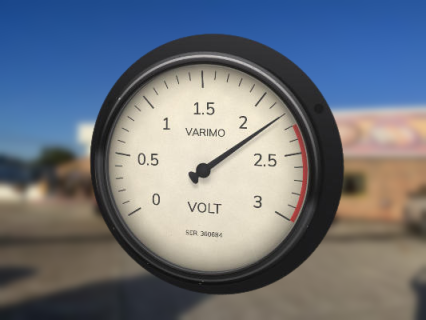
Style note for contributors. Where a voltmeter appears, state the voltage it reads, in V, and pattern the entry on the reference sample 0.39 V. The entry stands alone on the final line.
2.2 V
